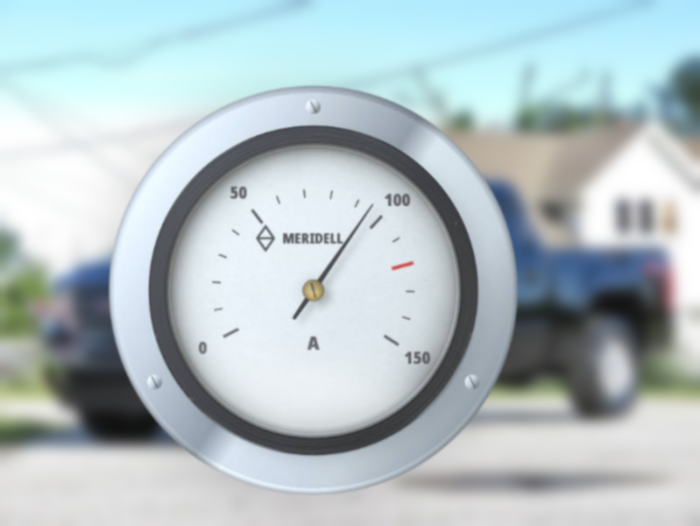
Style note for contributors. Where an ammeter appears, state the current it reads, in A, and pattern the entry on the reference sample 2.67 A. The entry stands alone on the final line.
95 A
